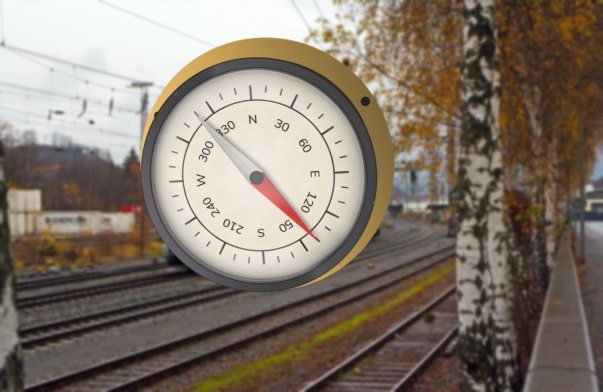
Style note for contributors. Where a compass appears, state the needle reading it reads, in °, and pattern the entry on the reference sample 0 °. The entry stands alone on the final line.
140 °
